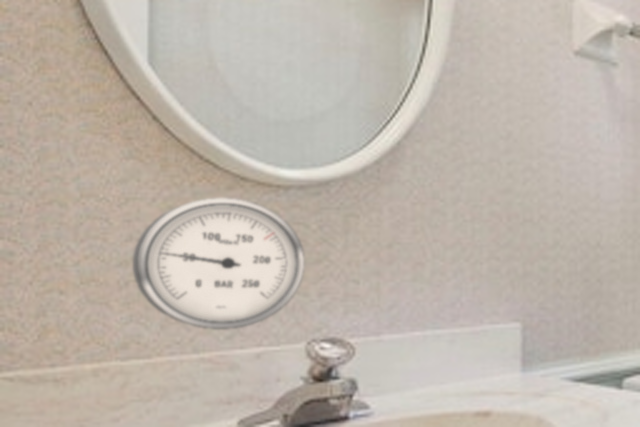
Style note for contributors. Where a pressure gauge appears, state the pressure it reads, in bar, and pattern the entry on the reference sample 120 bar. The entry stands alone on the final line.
50 bar
